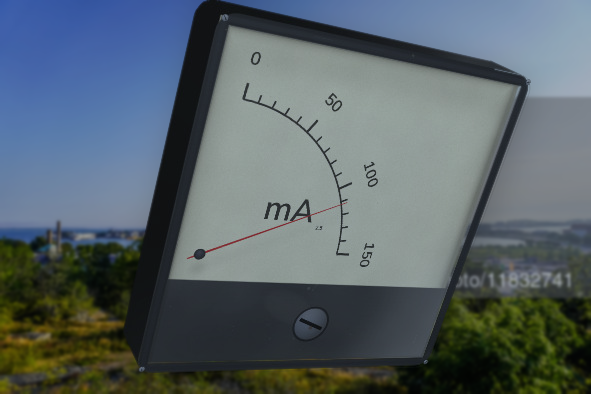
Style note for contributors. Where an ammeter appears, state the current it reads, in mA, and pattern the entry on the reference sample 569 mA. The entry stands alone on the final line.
110 mA
